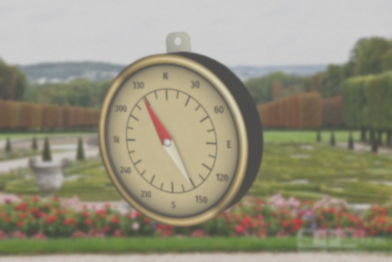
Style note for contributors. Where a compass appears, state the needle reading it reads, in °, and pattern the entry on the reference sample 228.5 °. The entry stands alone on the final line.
330 °
